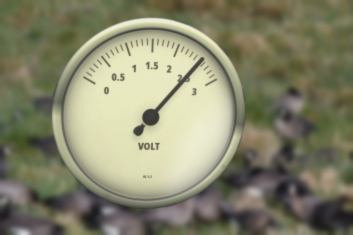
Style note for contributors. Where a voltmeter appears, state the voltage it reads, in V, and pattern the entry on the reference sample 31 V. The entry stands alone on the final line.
2.5 V
